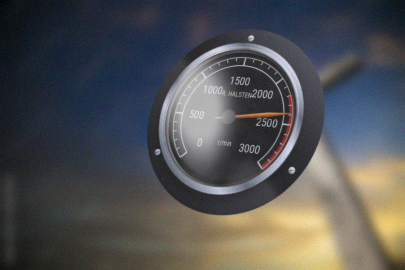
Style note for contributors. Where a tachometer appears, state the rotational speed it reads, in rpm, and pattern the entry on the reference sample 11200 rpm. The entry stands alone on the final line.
2400 rpm
